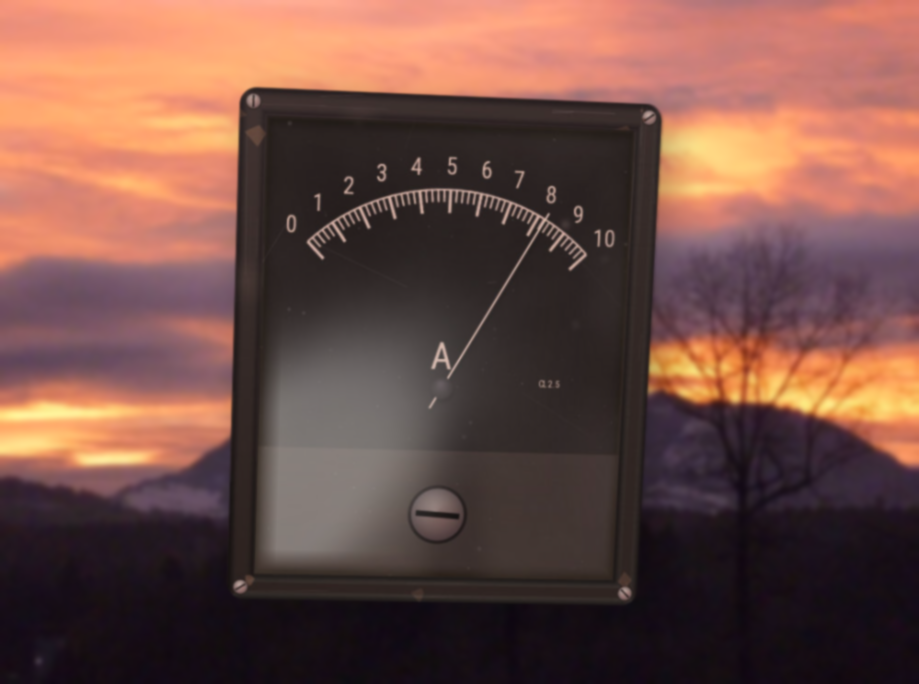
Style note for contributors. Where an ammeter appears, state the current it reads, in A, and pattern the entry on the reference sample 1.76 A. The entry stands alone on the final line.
8.2 A
